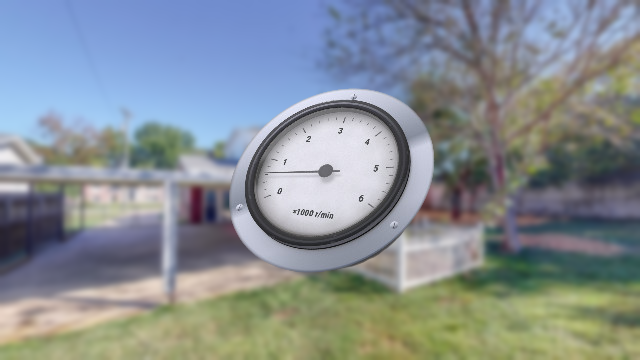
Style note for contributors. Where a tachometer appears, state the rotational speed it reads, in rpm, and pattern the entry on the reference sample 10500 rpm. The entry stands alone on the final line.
600 rpm
